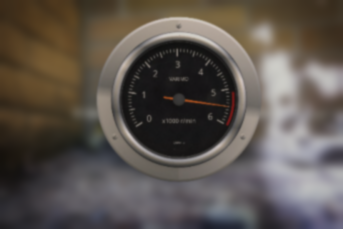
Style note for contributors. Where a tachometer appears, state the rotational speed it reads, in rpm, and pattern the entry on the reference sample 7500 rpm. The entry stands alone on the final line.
5500 rpm
